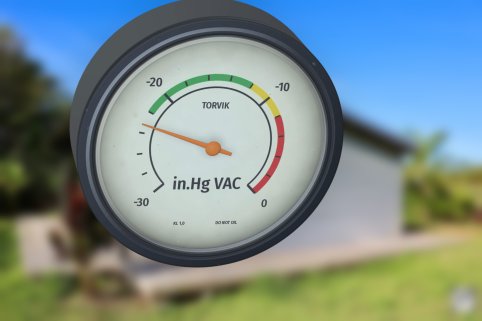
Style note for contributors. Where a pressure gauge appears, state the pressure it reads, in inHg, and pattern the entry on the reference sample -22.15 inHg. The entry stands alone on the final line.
-23 inHg
